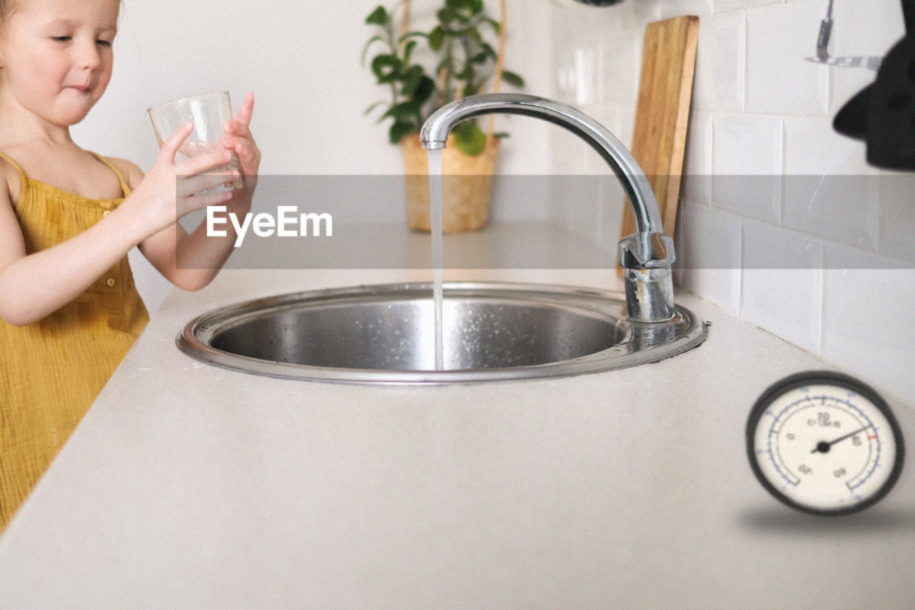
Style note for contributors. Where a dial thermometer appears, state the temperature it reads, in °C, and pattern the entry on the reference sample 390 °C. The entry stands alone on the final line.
36 °C
